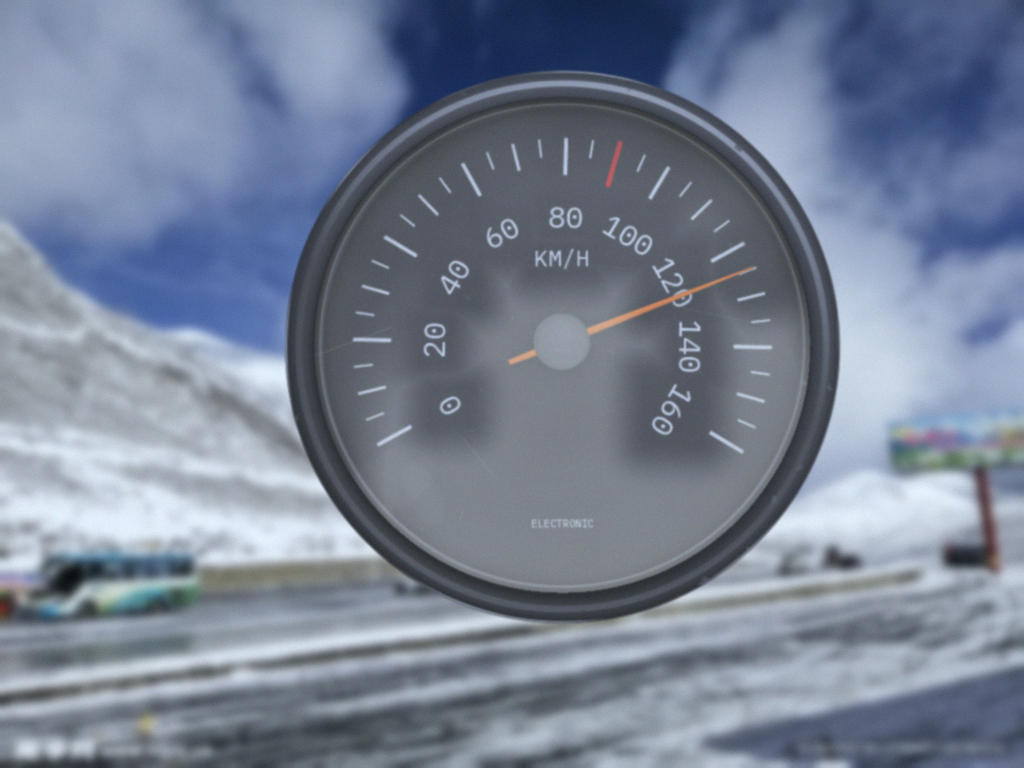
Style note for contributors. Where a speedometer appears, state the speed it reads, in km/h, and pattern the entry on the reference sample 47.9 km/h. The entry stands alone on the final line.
125 km/h
